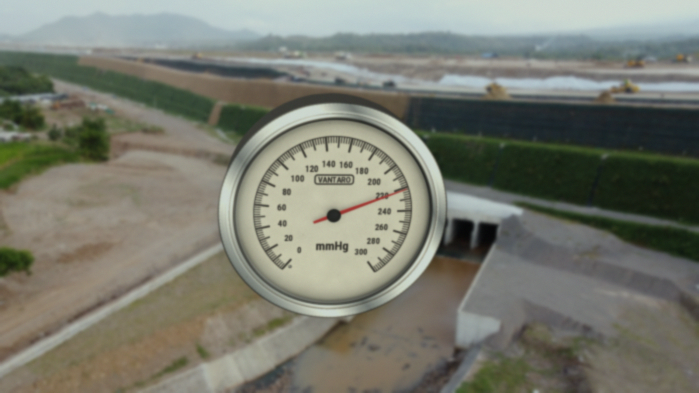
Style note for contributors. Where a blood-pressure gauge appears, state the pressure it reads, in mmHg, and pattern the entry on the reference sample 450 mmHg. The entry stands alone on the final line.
220 mmHg
